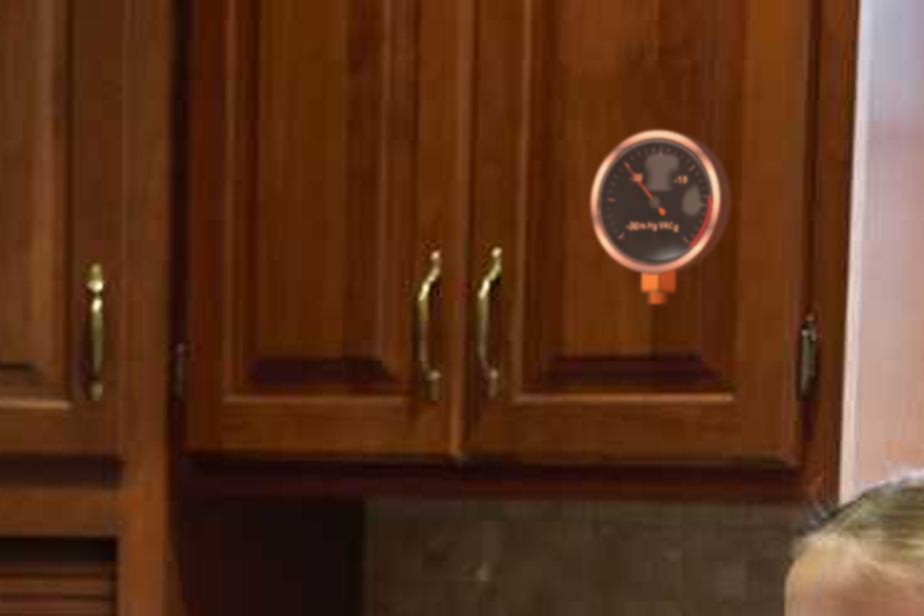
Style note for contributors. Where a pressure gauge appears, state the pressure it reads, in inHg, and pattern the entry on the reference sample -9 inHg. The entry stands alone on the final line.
-20 inHg
